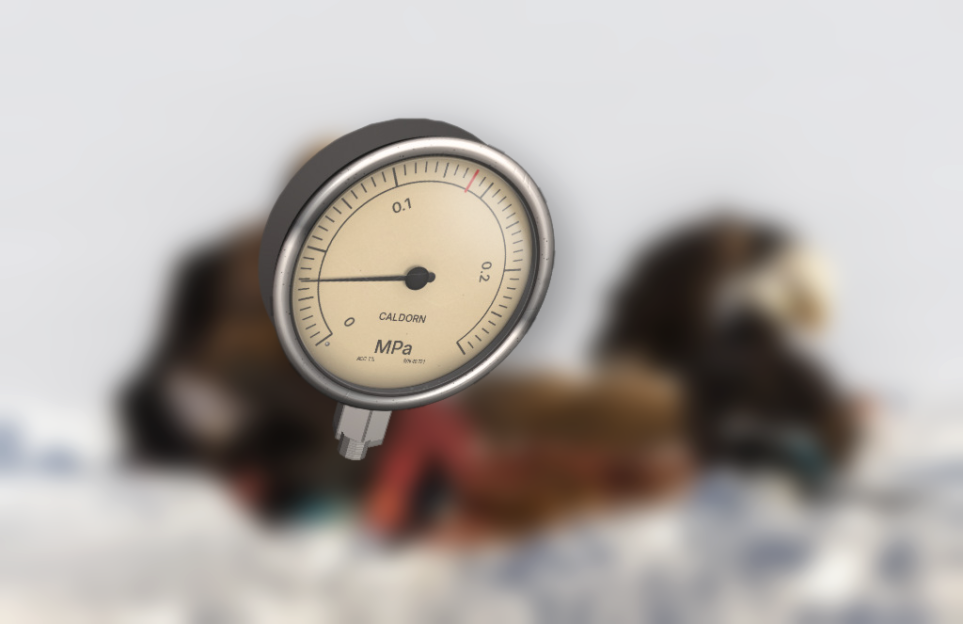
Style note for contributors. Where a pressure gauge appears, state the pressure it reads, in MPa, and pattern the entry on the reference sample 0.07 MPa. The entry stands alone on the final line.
0.035 MPa
